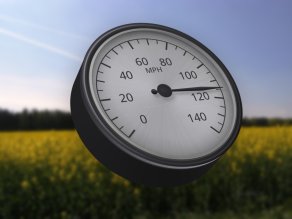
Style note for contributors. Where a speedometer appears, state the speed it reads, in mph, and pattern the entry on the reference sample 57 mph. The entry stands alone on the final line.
115 mph
